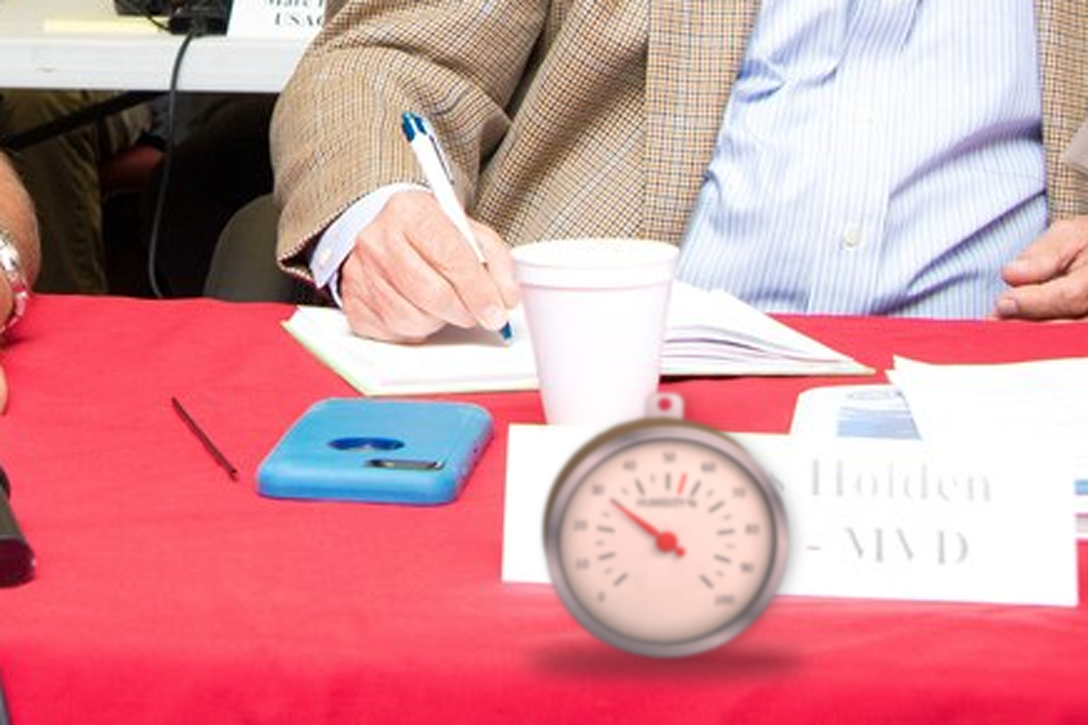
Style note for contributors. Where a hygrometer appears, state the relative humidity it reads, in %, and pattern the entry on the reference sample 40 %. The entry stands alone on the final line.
30 %
